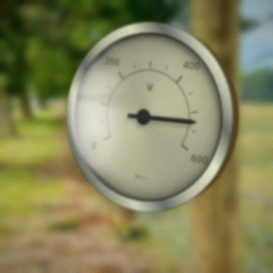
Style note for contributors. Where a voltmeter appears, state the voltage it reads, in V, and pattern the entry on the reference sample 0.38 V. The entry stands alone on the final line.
525 V
